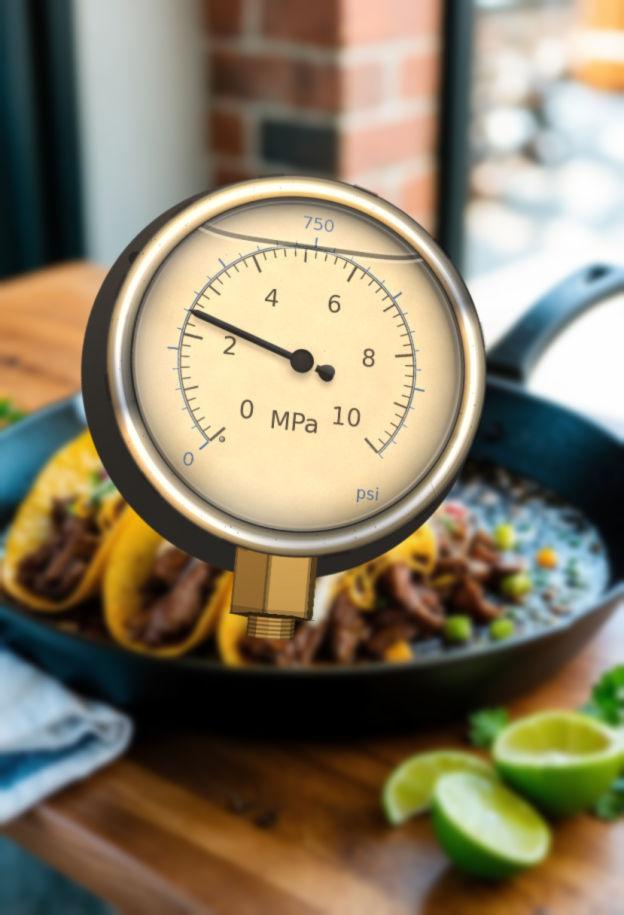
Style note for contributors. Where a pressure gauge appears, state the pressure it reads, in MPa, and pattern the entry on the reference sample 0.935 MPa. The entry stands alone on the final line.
2.4 MPa
